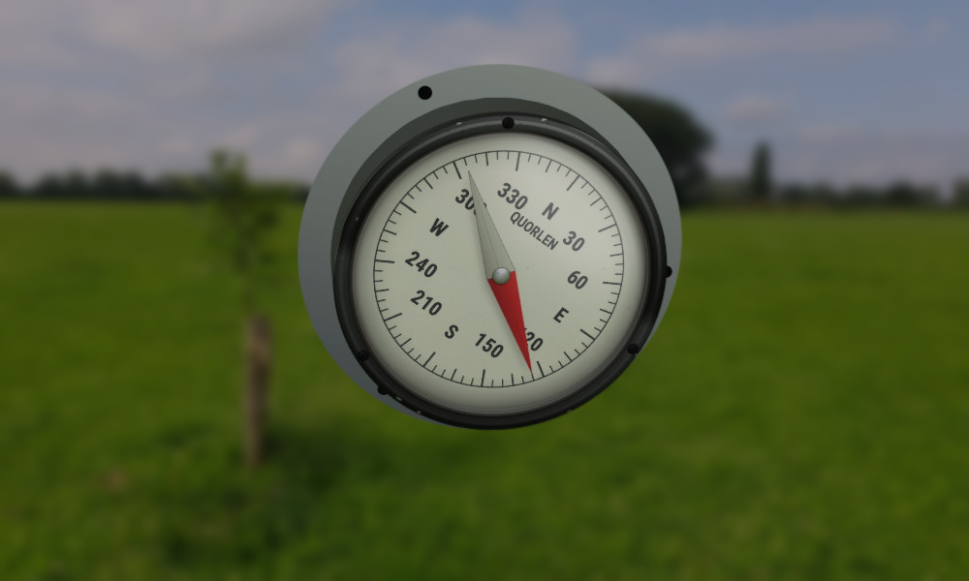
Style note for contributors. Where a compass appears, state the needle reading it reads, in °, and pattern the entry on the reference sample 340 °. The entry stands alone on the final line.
125 °
